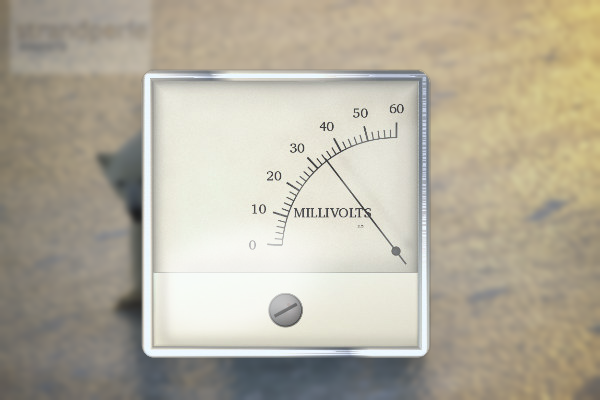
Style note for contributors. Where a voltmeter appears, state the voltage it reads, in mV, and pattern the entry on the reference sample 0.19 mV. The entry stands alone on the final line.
34 mV
